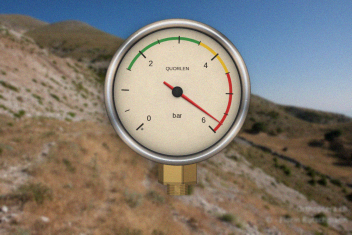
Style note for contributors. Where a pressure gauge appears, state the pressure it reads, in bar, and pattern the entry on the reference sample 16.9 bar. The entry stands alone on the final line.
5.75 bar
